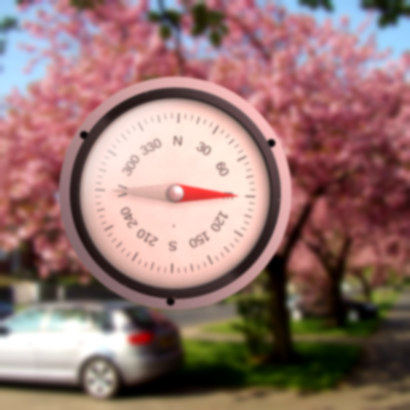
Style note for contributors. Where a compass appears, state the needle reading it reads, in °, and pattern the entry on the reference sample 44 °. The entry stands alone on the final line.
90 °
